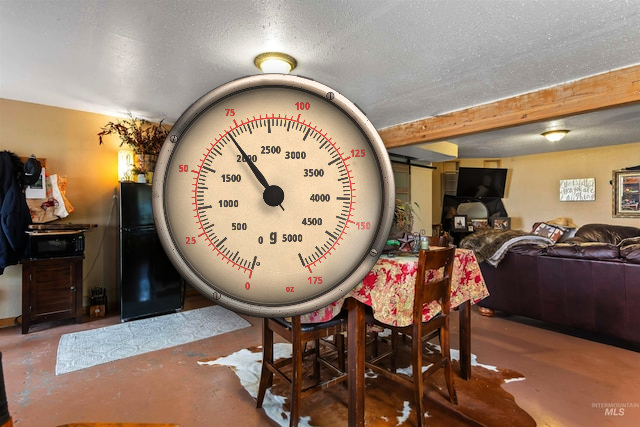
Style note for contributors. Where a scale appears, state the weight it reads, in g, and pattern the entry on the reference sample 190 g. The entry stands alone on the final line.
2000 g
